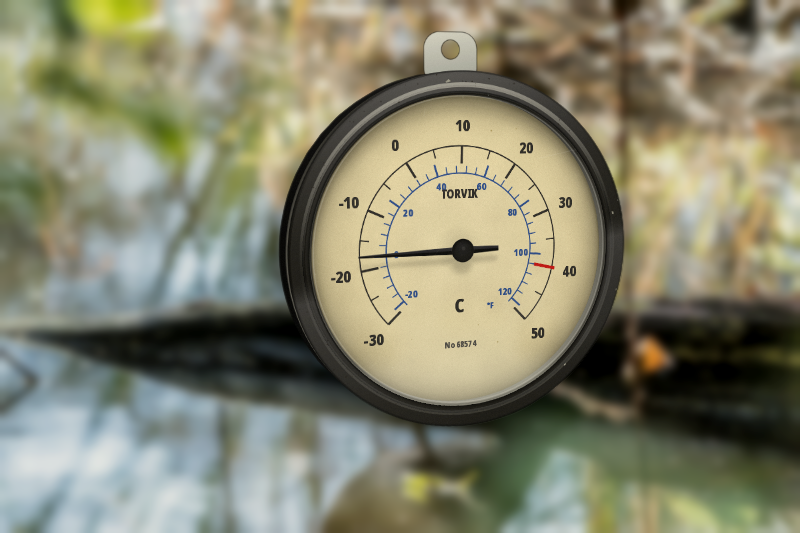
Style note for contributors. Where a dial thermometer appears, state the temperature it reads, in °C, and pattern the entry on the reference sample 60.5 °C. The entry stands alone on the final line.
-17.5 °C
